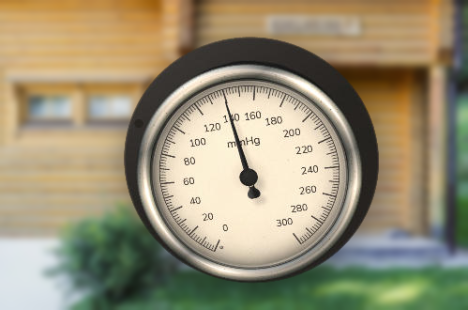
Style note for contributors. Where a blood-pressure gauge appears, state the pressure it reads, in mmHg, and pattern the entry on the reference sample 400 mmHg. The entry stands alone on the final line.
140 mmHg
